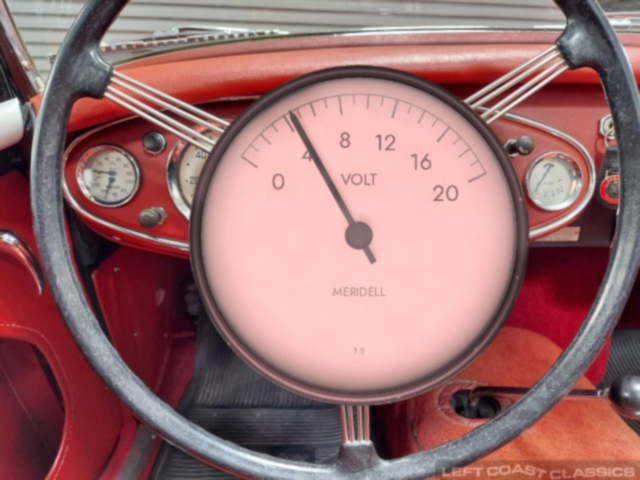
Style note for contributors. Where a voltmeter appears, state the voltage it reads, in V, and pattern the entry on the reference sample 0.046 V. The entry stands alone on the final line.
4.5 V
